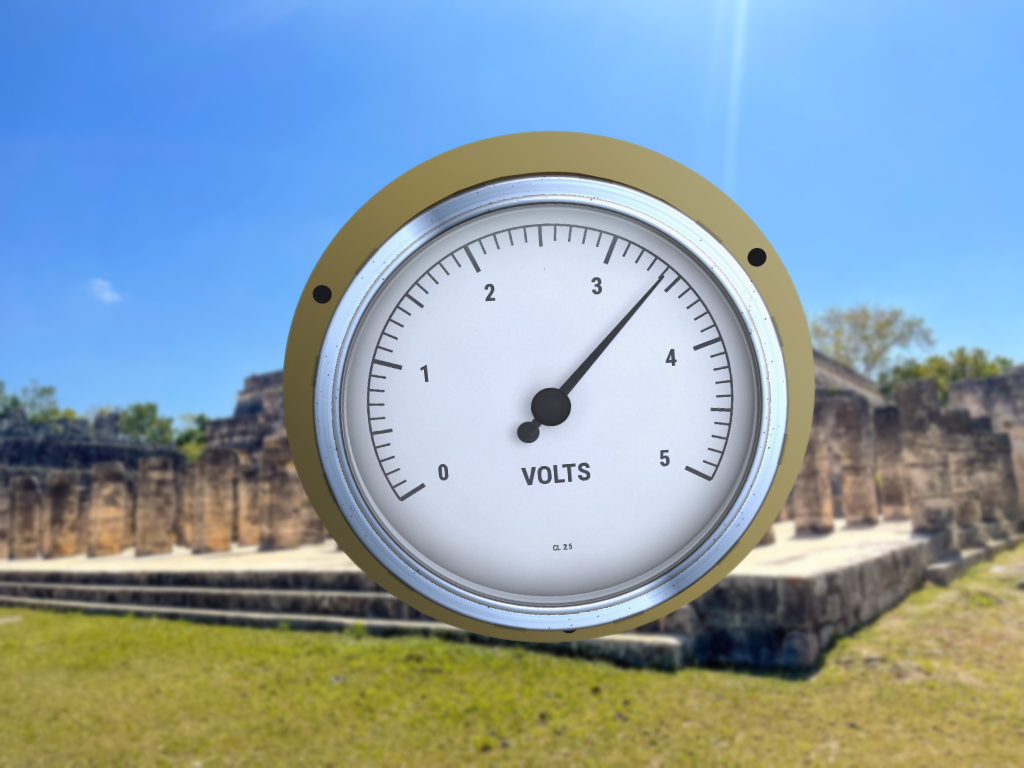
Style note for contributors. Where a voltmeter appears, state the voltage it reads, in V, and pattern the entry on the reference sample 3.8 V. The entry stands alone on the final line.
3.4 V
